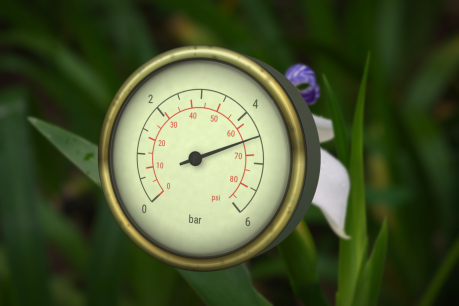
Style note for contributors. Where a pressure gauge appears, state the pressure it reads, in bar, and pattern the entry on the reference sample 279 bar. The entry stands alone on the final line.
4.5 bar
